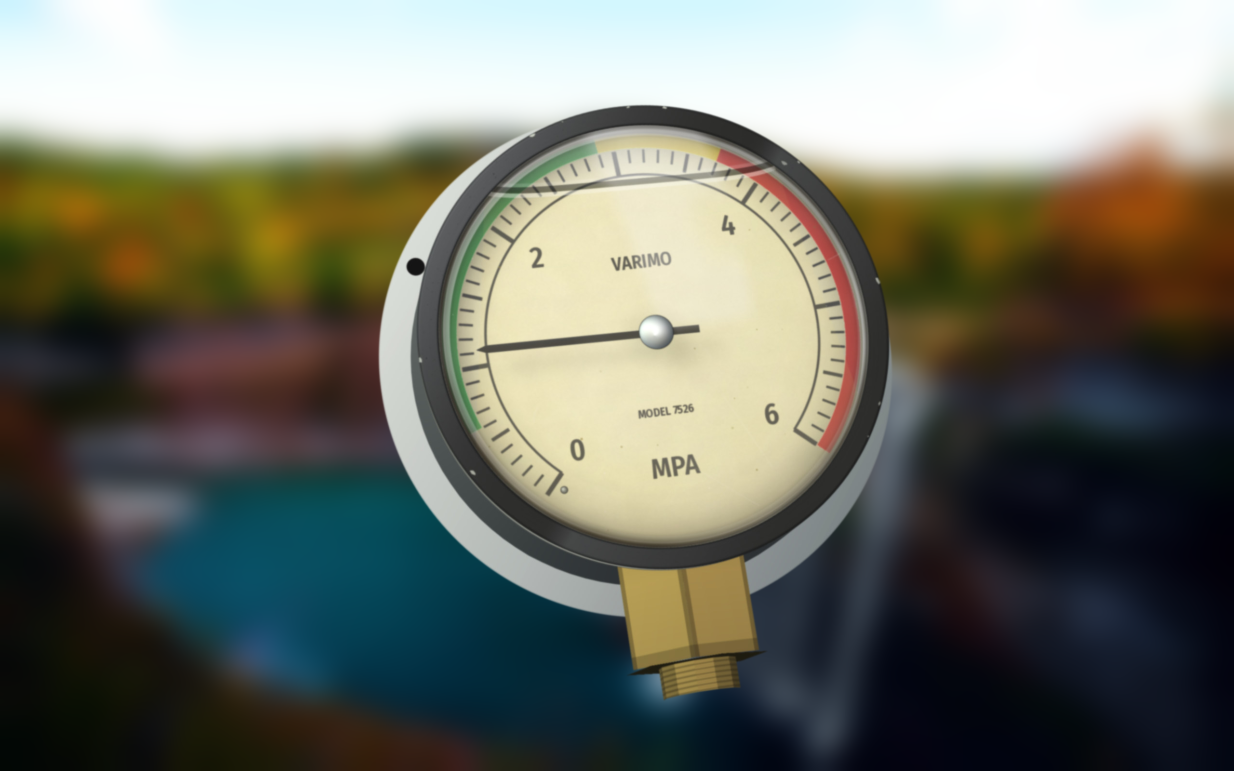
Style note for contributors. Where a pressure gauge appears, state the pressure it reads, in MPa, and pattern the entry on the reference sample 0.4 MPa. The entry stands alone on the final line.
1.1 MPa
